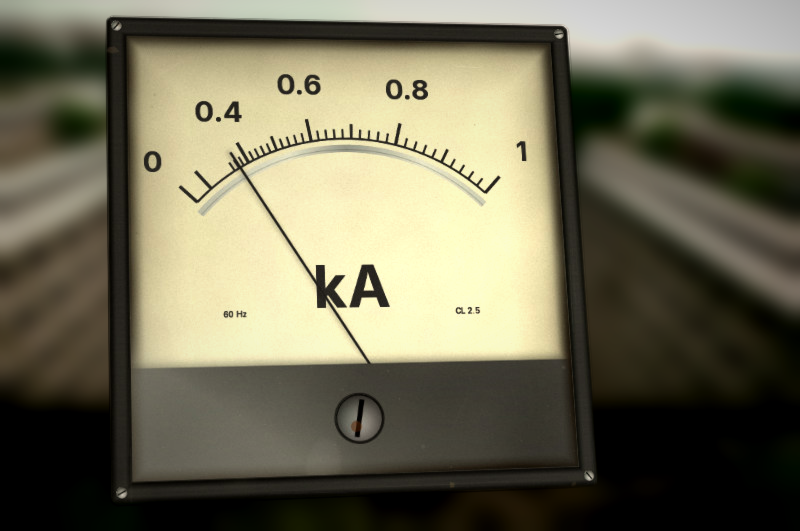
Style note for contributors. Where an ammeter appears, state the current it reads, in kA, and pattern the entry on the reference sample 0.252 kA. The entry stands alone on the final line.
0.36 kA
